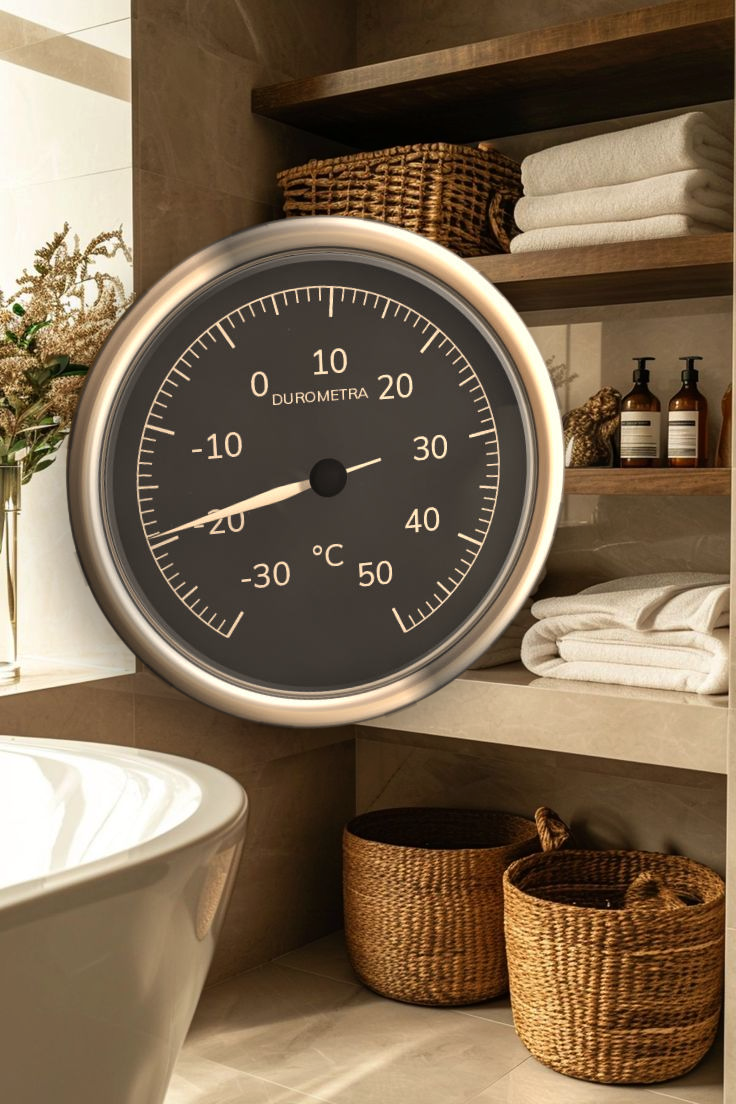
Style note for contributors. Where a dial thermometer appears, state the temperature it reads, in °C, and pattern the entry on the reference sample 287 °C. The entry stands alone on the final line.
-19 °C
